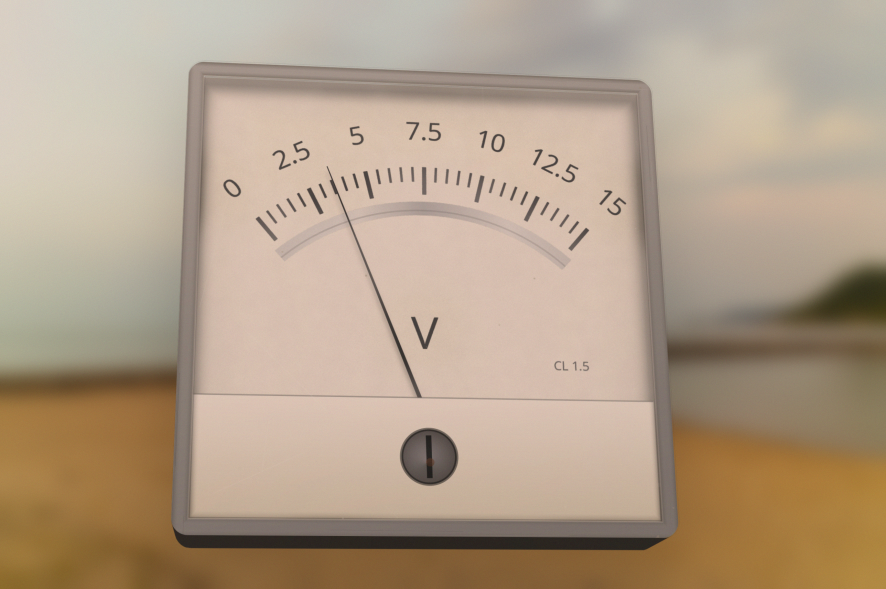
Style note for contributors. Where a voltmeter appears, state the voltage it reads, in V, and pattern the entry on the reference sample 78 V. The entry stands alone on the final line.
3.5 V
